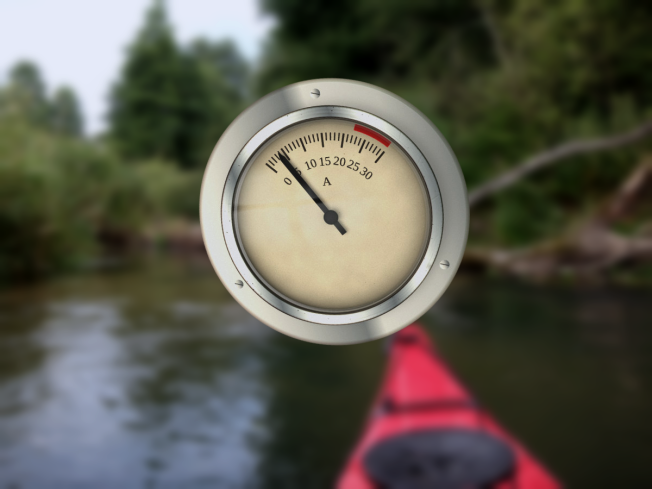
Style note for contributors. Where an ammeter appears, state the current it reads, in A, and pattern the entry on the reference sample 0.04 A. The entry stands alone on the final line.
4 A
